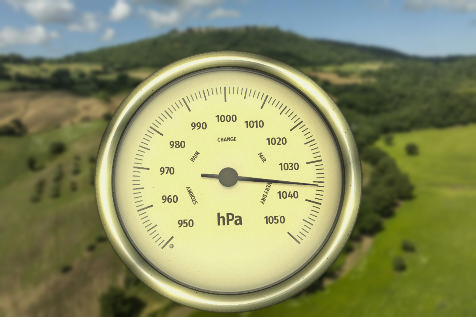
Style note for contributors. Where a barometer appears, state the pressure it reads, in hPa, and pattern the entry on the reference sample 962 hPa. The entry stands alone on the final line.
1036 hPa
